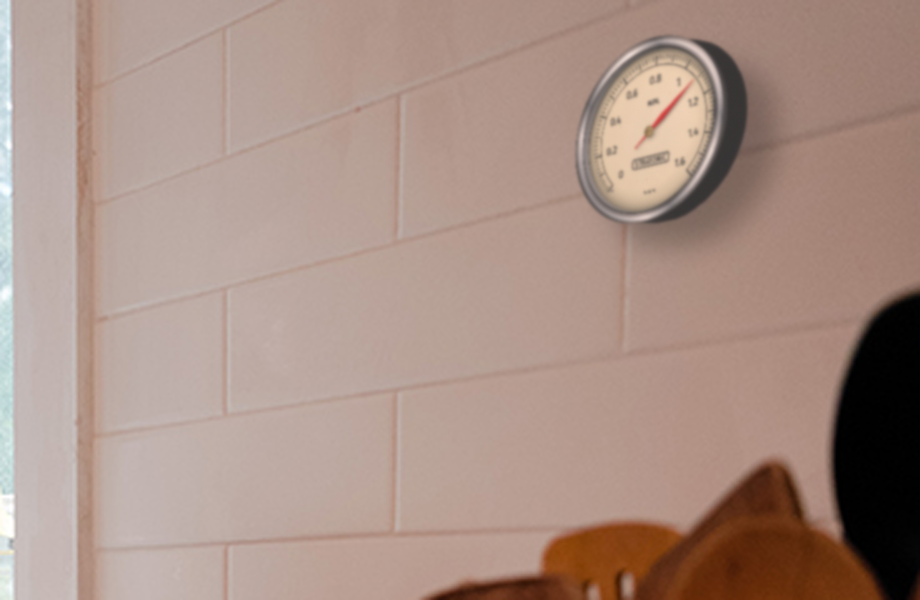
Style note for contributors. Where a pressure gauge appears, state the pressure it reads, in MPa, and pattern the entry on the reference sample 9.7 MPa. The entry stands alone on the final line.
1.1 MPa
